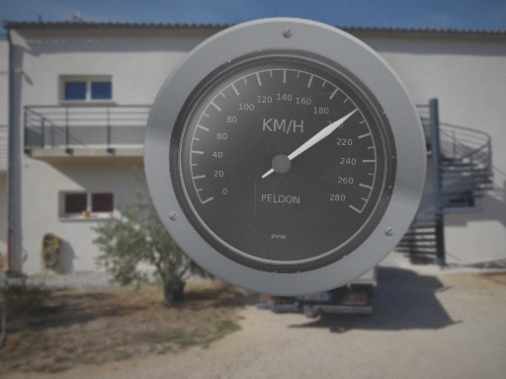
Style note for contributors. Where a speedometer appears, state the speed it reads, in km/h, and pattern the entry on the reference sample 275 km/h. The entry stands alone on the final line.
200 km/h
